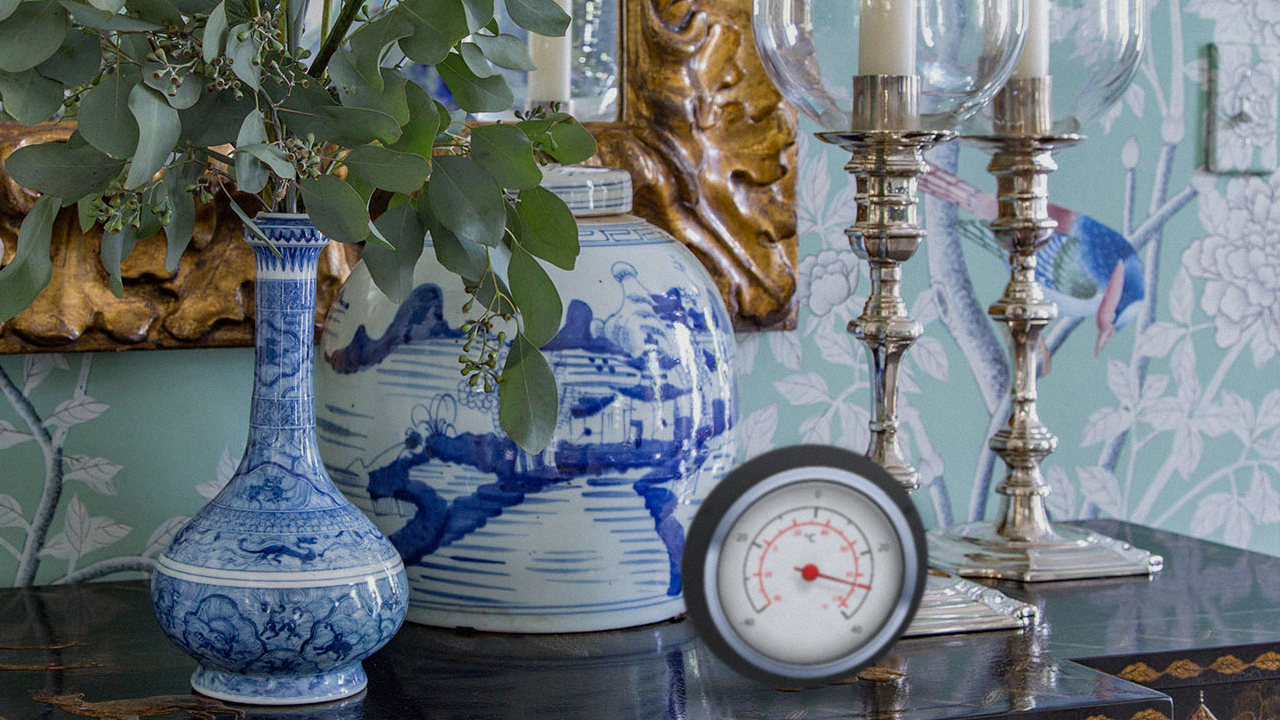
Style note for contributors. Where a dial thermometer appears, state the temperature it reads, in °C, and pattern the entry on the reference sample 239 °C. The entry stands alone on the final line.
30 °C
